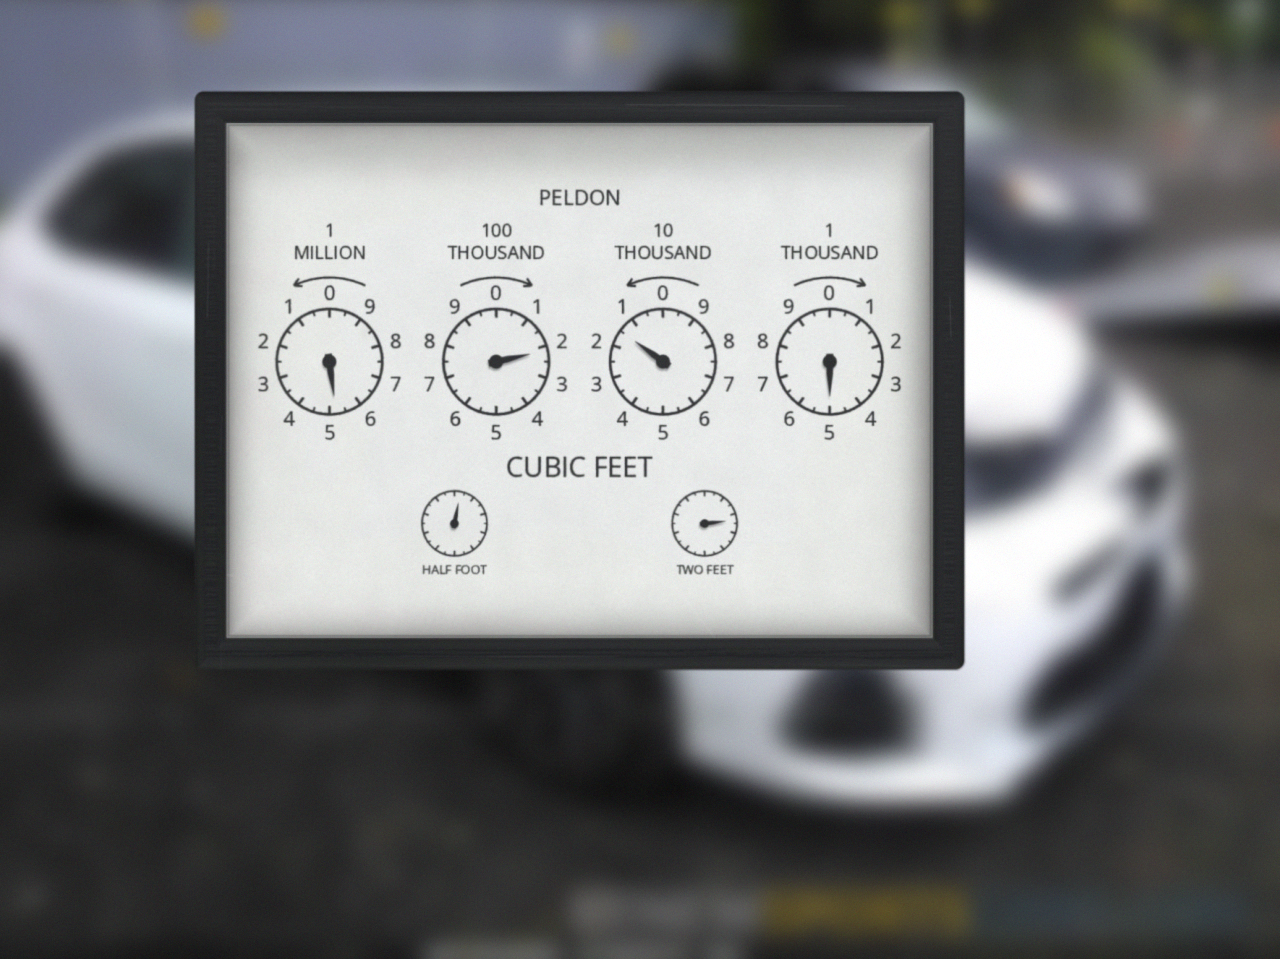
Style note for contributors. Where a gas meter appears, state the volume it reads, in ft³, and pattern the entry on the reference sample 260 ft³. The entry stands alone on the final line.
521500 ft³
